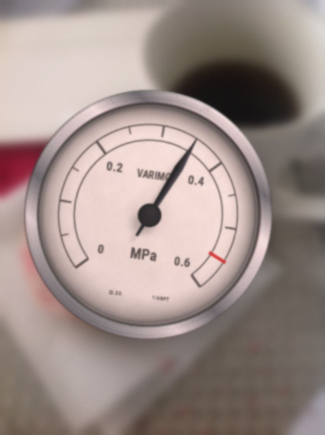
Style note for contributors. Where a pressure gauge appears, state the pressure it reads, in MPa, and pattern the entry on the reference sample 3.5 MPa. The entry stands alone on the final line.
0.35 MPa
